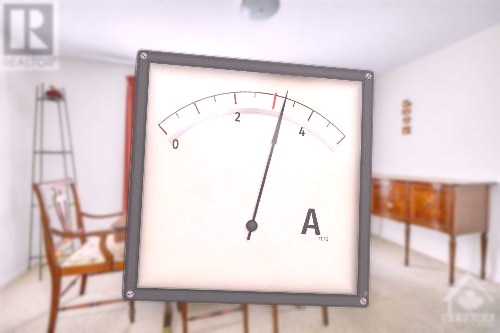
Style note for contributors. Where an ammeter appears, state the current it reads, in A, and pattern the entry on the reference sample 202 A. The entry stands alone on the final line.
3.25 A
